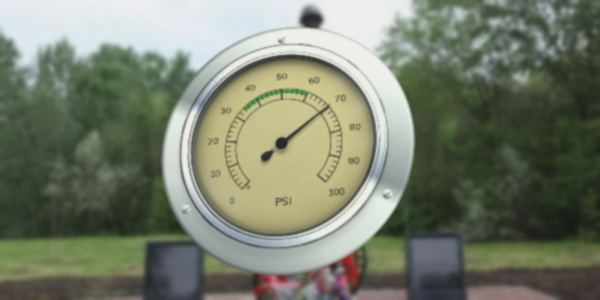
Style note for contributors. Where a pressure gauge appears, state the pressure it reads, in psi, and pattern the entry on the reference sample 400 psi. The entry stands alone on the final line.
70 psi
